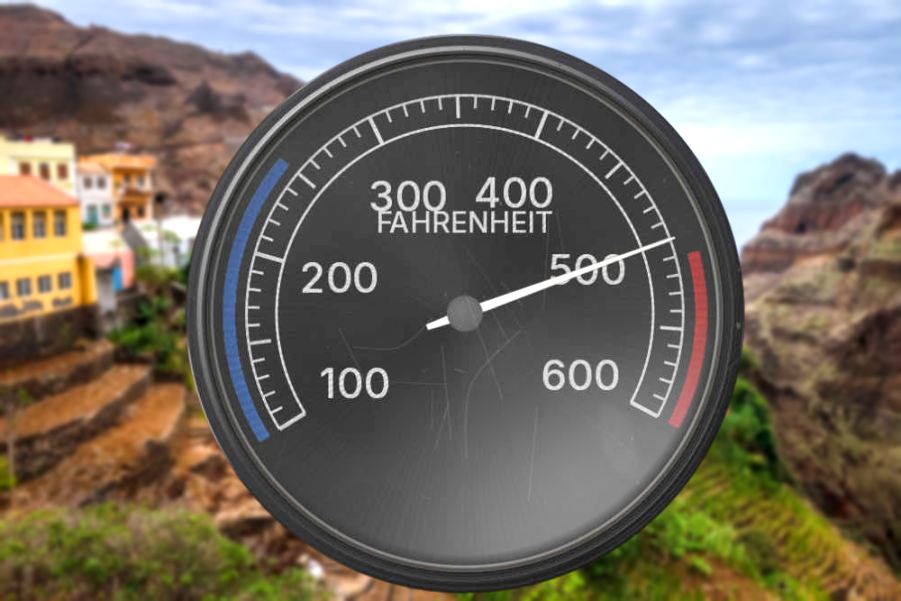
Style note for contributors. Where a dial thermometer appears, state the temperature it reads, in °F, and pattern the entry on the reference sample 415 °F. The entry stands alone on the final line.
500 °F
